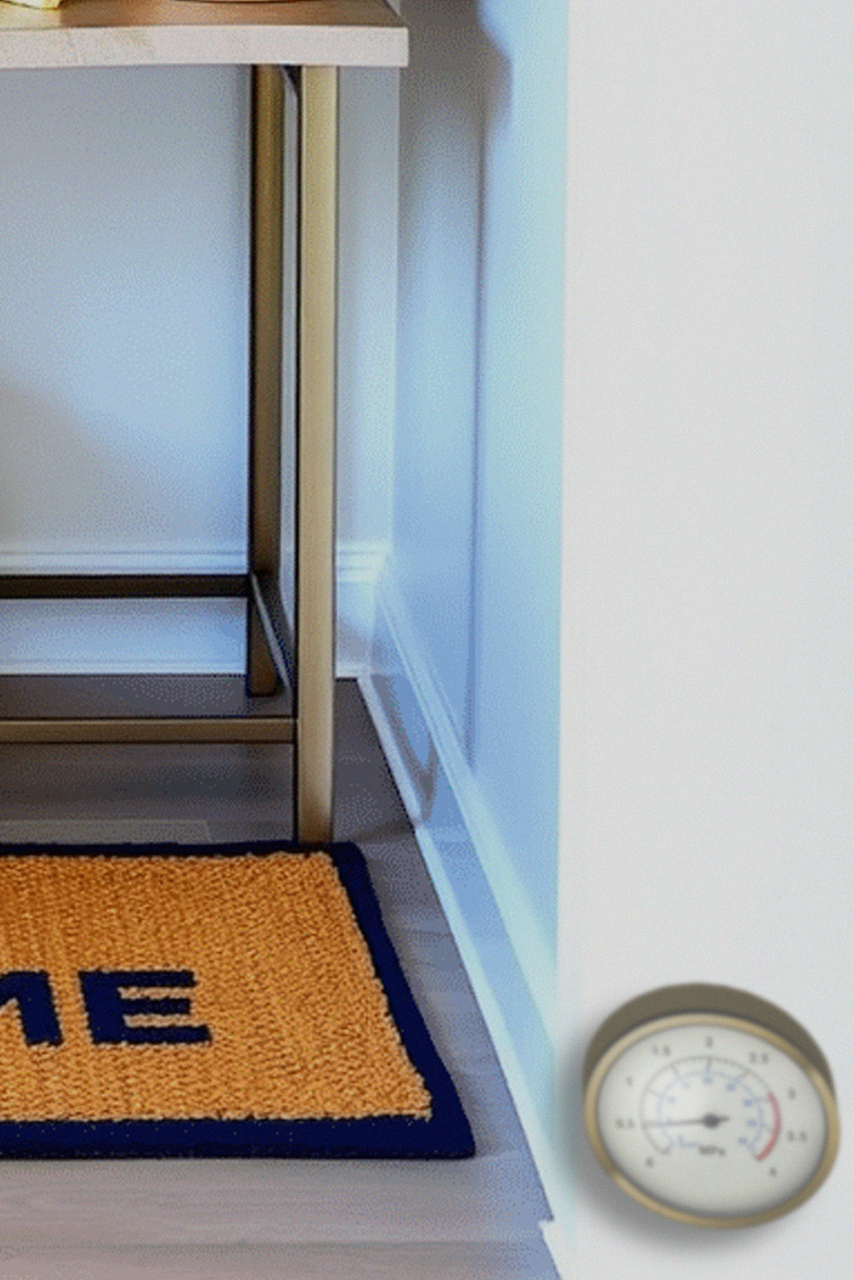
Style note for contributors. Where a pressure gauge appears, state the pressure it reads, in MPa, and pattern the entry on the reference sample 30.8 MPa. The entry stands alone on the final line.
0.5 MPa
